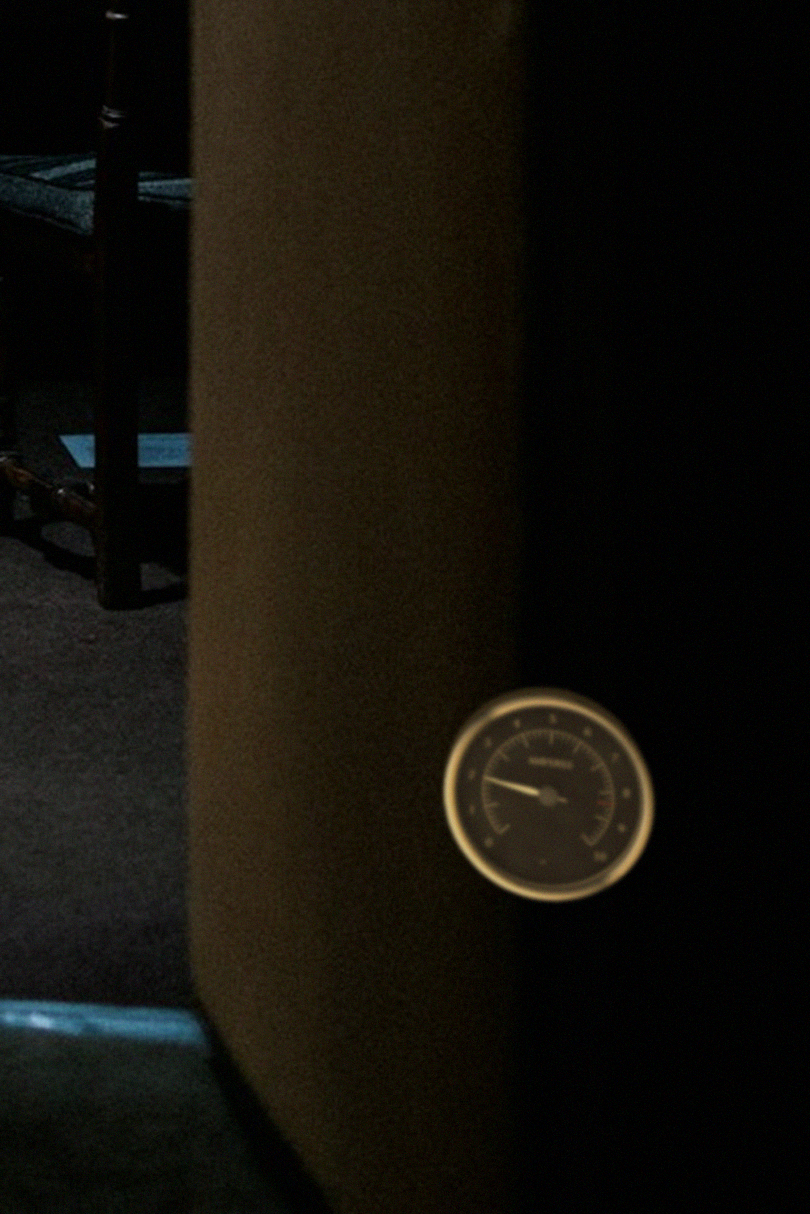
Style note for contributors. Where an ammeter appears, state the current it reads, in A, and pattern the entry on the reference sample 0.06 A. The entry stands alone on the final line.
2 A
